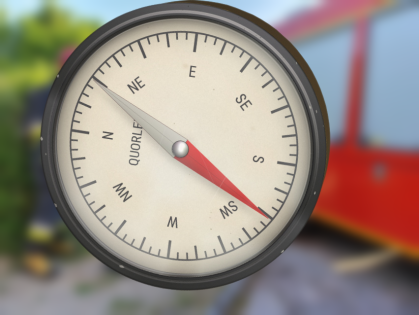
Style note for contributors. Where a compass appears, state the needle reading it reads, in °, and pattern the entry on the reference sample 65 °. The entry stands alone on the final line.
210 °
